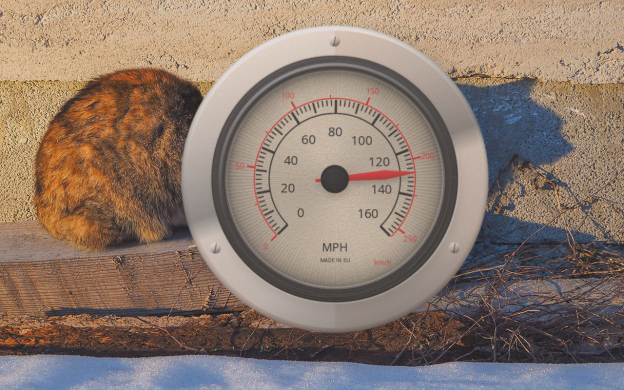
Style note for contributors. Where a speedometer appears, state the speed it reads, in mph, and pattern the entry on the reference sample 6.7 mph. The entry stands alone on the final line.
130 mph
